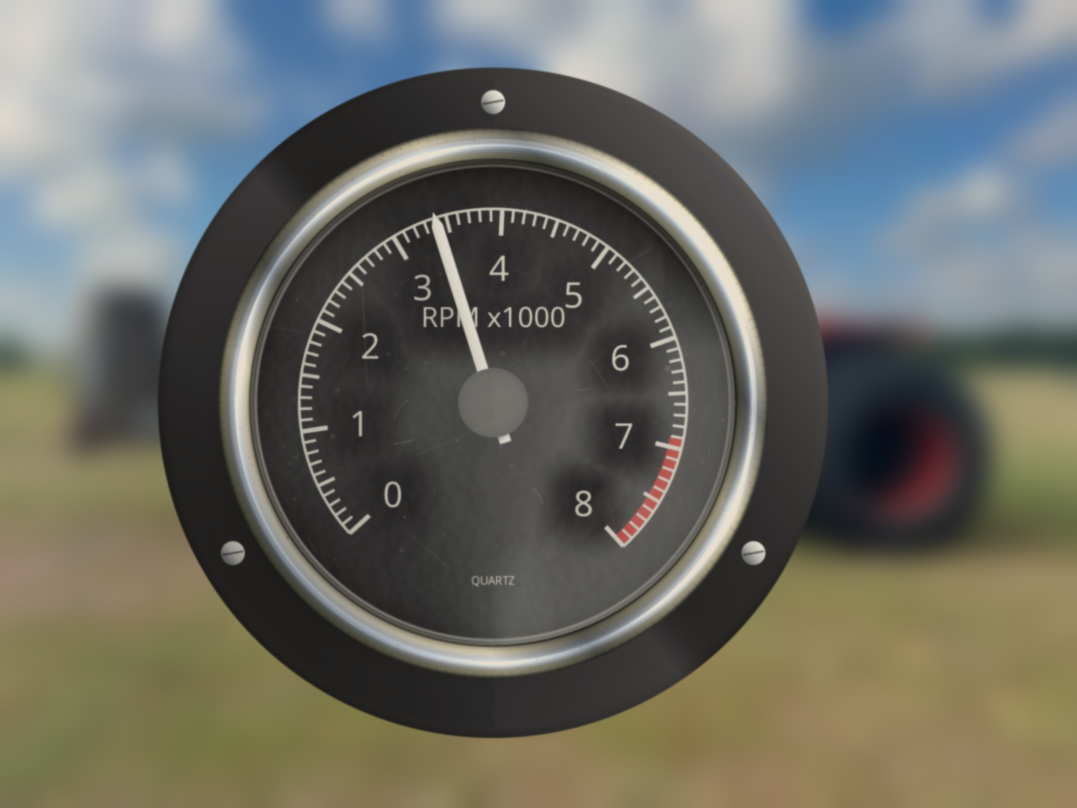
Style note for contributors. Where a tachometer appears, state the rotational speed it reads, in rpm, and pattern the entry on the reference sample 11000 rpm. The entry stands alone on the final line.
3400 rpm
